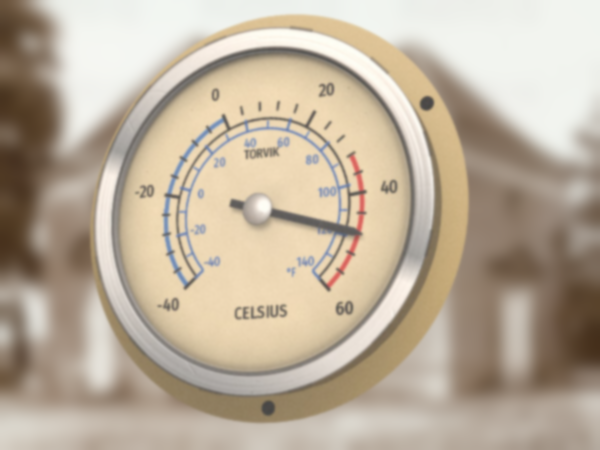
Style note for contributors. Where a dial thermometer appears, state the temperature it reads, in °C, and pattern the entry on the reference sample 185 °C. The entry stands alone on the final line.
48 °C
